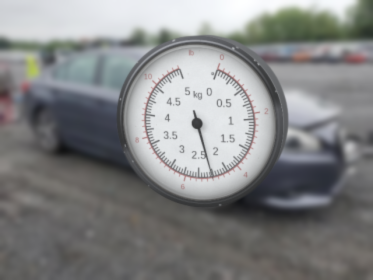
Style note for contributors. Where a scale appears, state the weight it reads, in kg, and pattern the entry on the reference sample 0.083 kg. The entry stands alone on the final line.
2.25 kg
